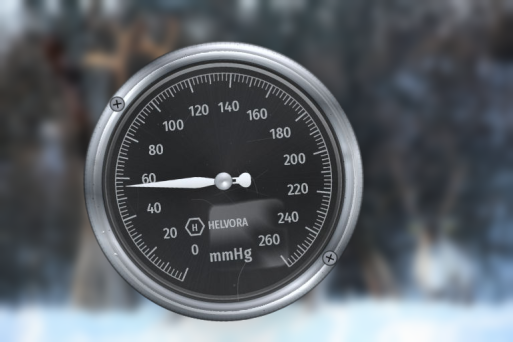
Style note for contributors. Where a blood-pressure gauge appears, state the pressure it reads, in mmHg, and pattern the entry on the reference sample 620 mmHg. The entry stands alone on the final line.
56 mmHg
